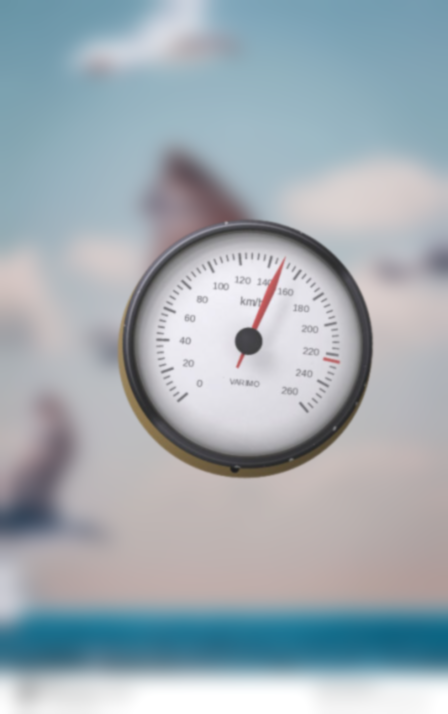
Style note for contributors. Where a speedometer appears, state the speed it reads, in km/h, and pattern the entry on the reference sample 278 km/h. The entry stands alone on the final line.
148 km/h
